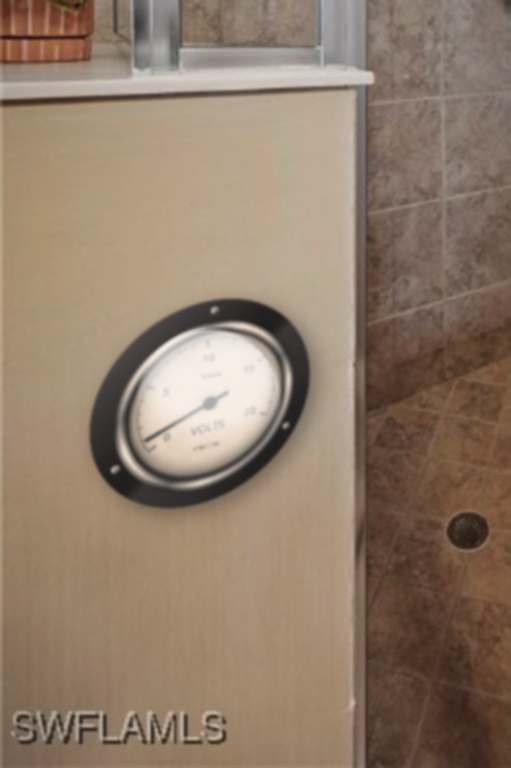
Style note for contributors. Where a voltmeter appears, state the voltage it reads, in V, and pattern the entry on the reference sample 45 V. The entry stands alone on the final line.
1 V
